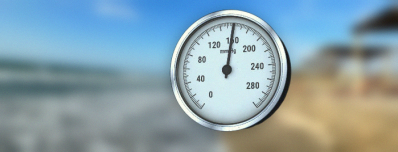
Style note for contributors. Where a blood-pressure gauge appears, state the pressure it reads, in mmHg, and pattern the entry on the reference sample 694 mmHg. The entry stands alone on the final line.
160 mmHg
